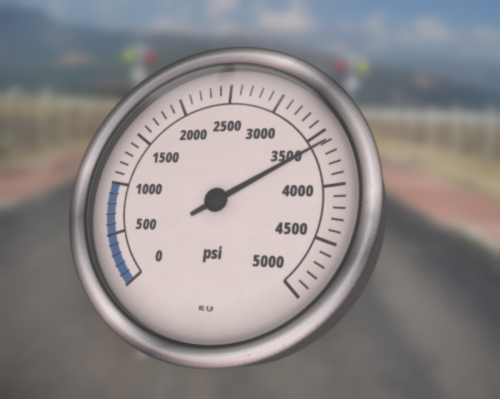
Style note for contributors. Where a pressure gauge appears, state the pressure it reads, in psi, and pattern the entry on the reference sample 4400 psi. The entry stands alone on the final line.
3600 psi
